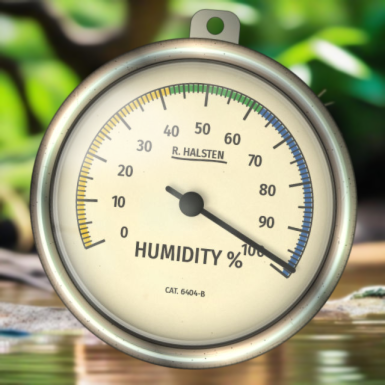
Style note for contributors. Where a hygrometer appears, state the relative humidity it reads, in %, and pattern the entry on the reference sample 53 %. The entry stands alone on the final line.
98 %
